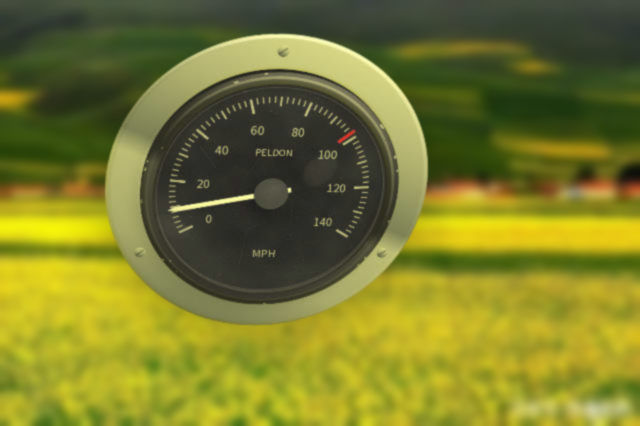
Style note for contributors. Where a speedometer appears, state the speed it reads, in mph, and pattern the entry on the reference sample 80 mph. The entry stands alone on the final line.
10 mph
